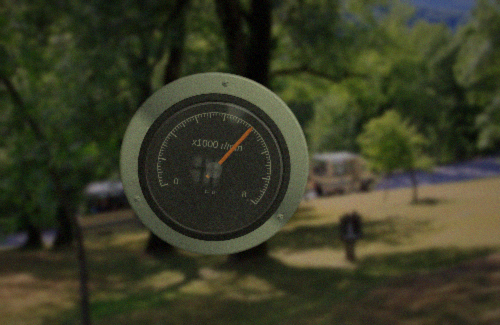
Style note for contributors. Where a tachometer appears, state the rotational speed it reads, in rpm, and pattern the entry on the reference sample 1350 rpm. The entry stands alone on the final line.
5000 rpm
